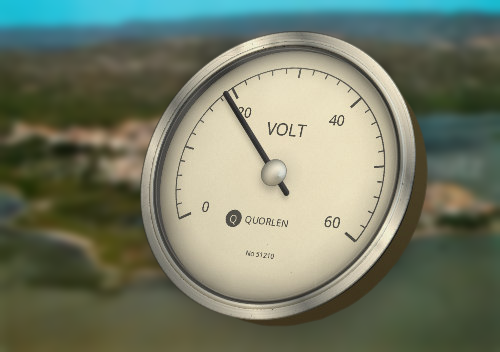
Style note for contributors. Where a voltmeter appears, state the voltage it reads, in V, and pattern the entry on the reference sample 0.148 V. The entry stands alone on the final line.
19 V
